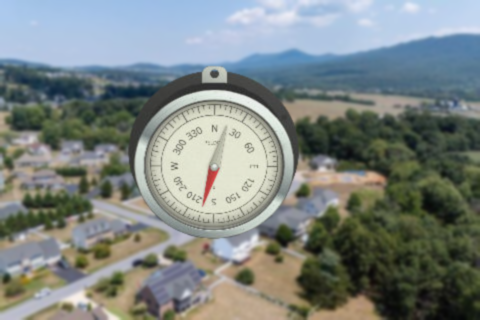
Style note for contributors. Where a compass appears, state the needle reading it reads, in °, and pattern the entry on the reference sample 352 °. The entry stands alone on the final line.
195 °
